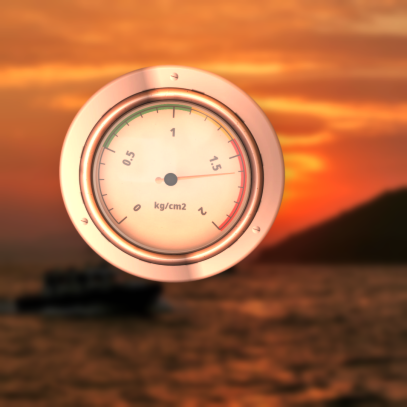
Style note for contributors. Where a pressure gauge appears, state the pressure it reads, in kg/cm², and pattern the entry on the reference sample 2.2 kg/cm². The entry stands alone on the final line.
1.6 kg/cm²
